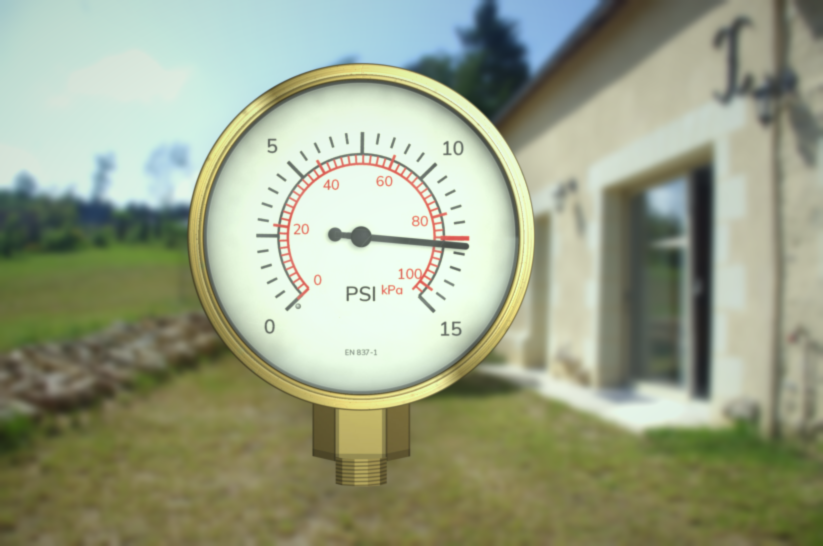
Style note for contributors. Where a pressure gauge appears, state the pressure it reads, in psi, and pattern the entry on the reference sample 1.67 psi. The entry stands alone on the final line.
12.75 psi
